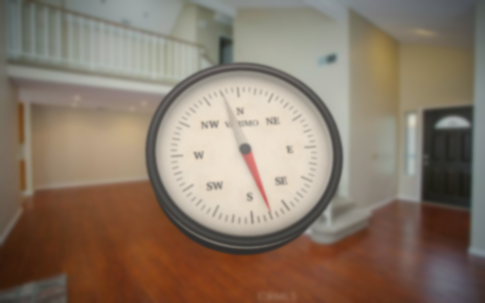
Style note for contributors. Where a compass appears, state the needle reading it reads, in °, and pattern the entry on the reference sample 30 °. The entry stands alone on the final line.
165 °
